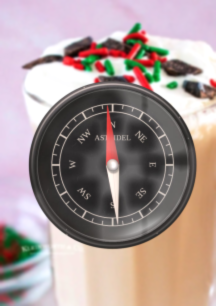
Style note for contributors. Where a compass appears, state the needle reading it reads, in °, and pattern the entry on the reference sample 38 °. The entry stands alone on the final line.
355 °
